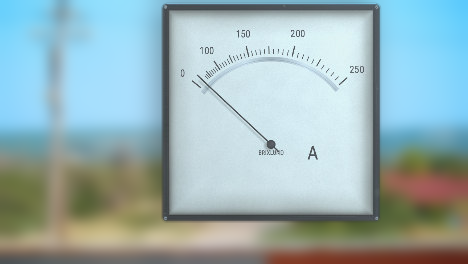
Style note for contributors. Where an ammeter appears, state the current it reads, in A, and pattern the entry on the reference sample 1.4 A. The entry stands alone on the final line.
50 A
